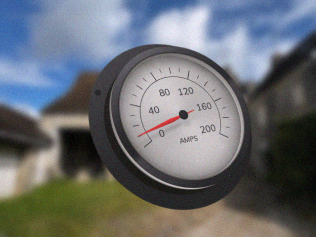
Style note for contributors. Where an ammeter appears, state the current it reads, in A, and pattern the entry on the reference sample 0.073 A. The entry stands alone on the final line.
10 A
